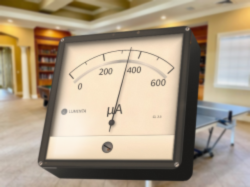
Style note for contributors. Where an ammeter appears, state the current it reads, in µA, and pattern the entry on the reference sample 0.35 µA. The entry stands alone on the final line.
350 µA
